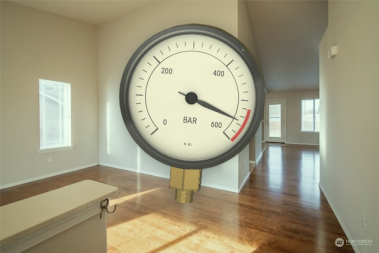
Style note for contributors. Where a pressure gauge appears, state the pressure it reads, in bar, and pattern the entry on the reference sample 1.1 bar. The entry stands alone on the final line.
550 bar
